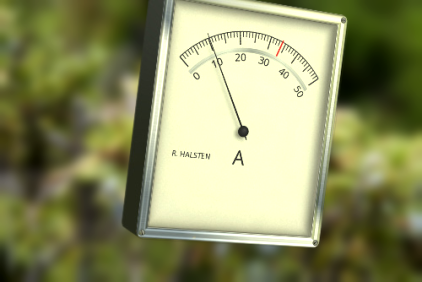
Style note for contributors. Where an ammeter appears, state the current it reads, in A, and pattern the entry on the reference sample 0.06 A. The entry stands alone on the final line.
10 A
